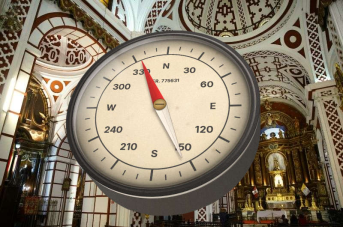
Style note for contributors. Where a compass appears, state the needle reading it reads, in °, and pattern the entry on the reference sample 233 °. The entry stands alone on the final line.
335 °
